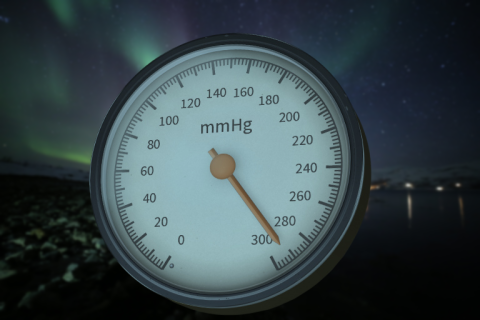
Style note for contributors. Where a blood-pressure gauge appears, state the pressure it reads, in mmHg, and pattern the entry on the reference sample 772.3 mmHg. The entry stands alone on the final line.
292 mmHg
